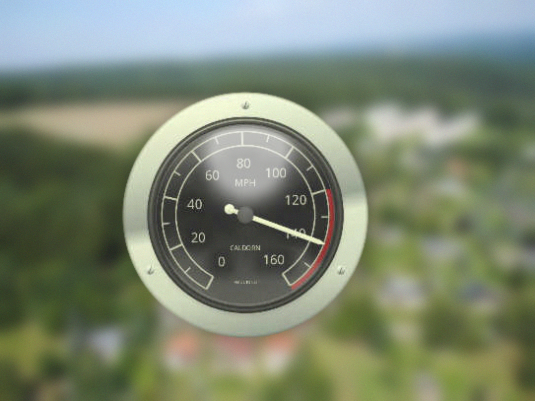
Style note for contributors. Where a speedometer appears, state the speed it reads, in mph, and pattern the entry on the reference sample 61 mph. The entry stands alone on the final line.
140 mph
